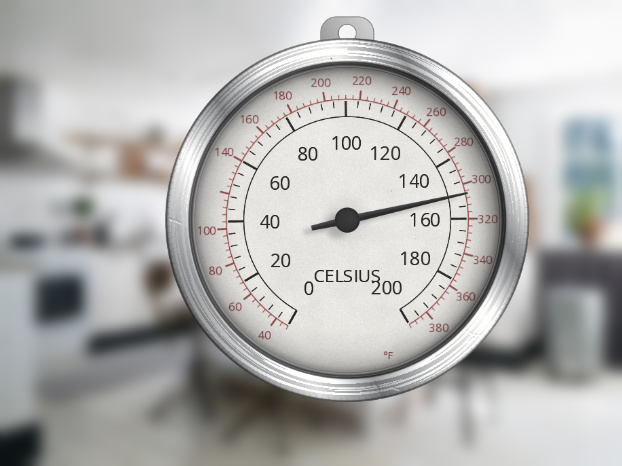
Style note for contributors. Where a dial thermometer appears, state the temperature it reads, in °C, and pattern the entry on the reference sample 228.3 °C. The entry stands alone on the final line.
152 °C
